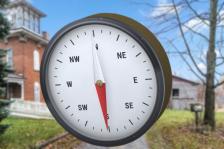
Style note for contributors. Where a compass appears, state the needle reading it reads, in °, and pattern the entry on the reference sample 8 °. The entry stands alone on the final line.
180 °
